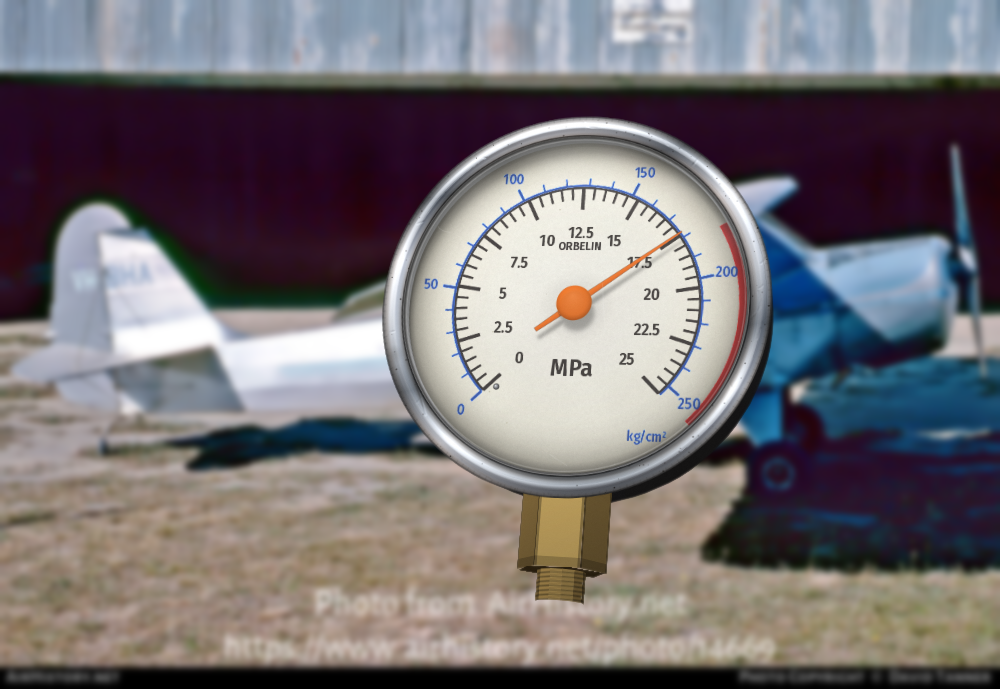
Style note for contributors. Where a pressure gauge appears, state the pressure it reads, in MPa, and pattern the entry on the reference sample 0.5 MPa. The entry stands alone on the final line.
17.5 MPa
